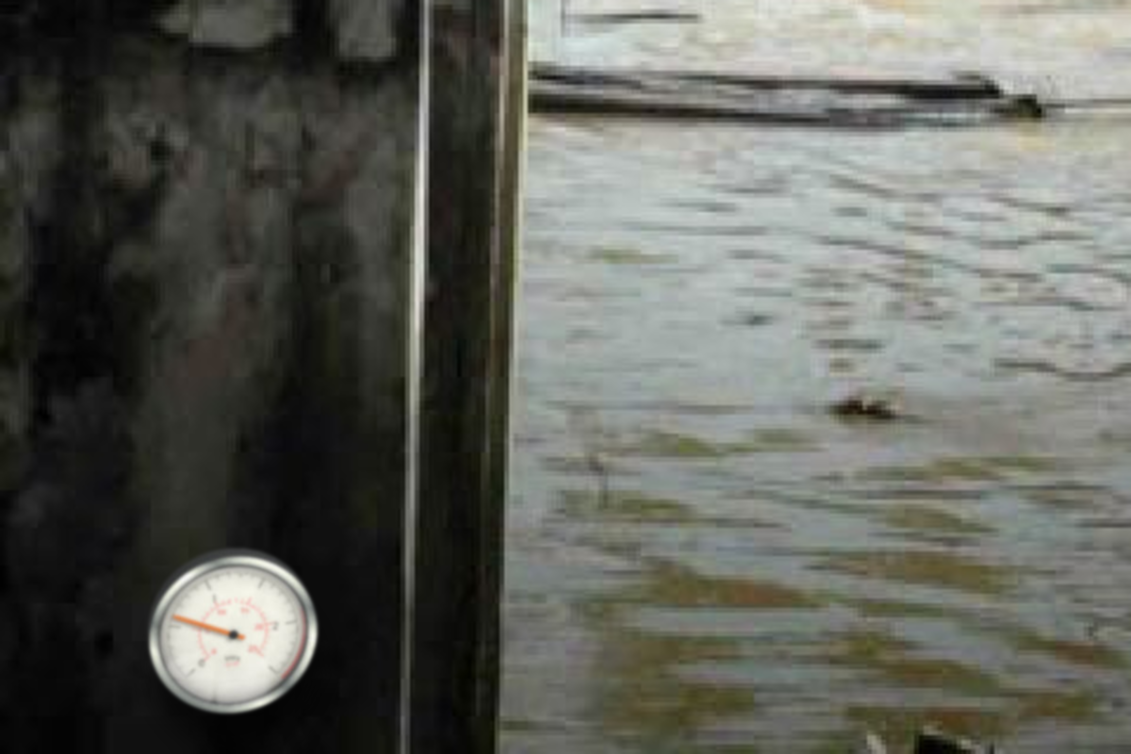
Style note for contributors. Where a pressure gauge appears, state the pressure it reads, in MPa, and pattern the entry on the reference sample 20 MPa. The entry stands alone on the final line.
0.6 MPa
